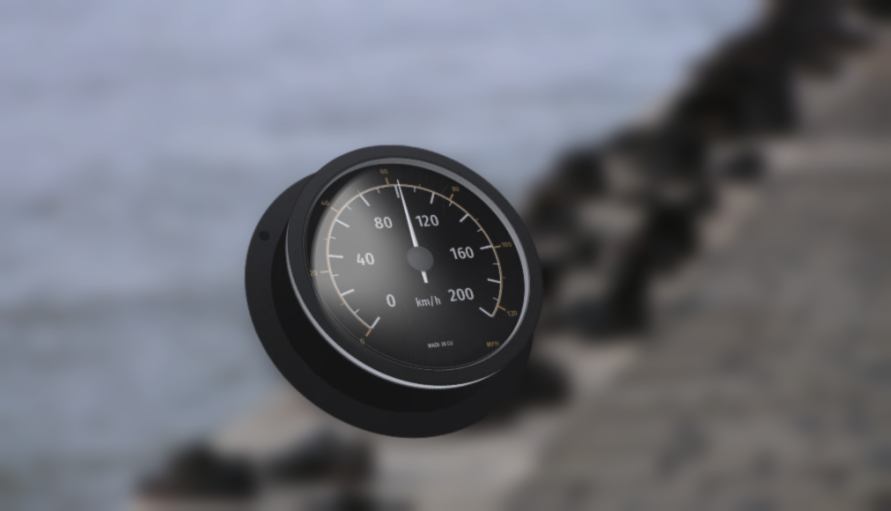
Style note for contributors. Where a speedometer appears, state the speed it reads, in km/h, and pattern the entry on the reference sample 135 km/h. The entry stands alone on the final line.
100 km/h
